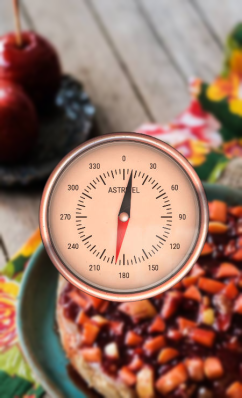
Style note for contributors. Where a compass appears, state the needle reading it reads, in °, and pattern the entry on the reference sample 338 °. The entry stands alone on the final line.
190 °
